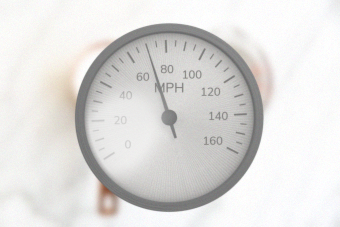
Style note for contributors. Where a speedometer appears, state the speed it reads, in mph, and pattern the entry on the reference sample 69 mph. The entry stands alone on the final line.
70 mph
